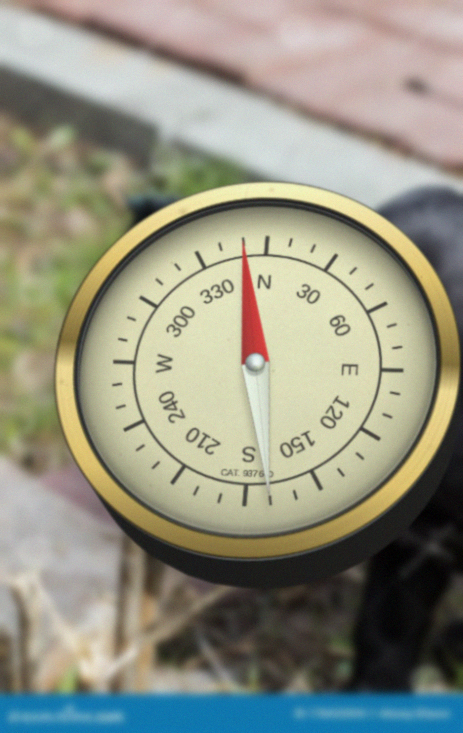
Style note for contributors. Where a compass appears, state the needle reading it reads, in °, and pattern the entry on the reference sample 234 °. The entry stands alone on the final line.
350 °
